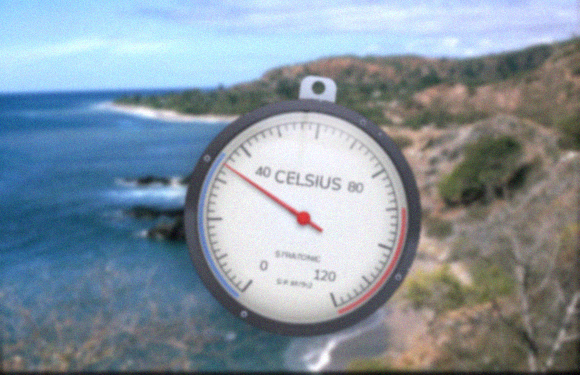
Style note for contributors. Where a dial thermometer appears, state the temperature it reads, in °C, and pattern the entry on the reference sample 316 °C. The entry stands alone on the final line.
34 °C
